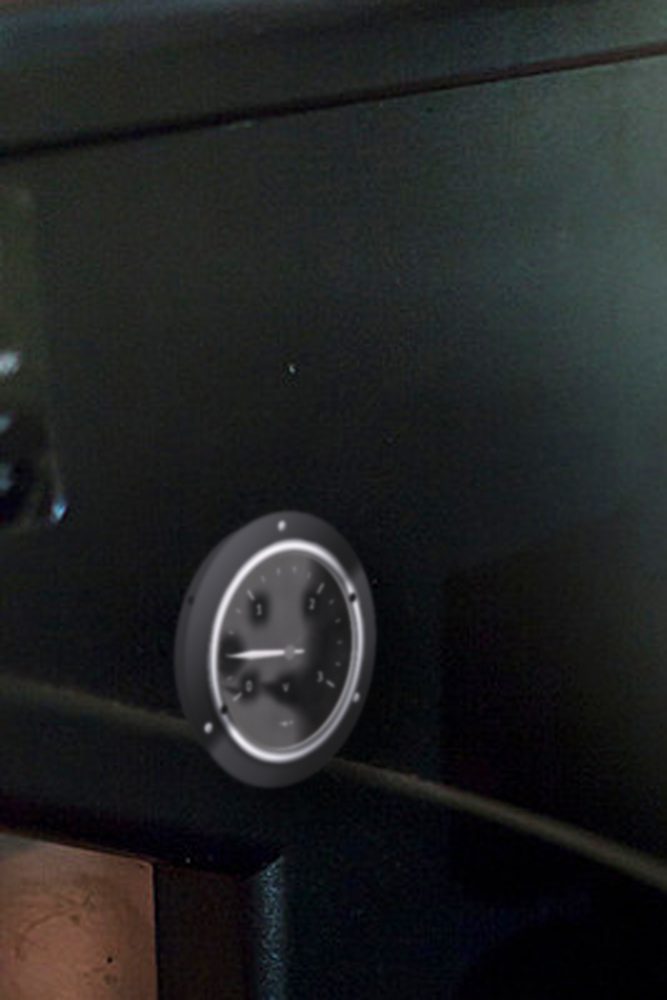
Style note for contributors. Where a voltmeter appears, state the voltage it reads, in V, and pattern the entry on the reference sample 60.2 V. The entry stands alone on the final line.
0.4 V
